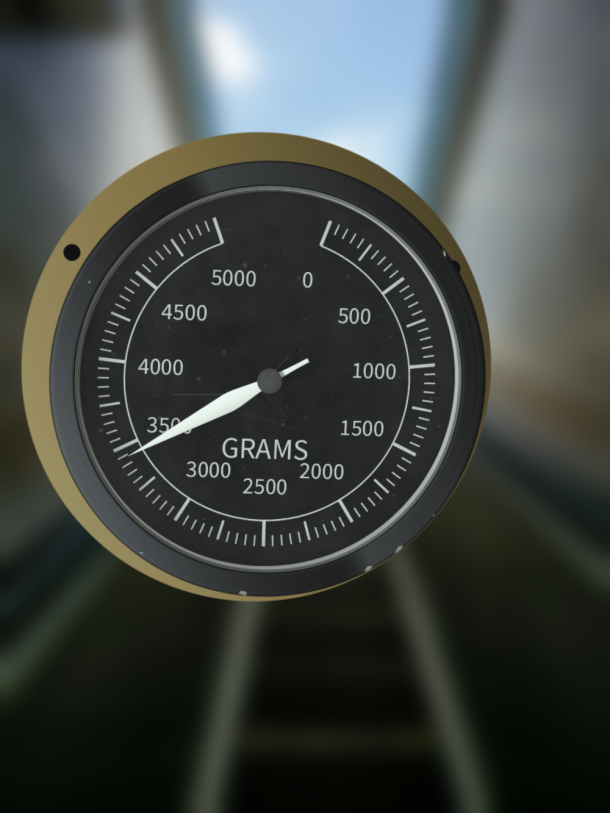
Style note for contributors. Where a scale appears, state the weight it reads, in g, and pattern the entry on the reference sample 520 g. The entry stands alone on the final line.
3450 g
